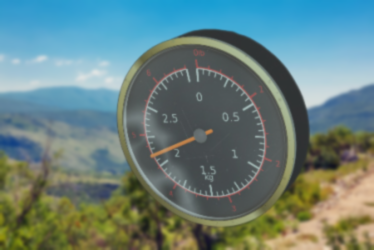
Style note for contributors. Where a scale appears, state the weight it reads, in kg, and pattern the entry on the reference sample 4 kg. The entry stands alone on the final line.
2.1 kg
